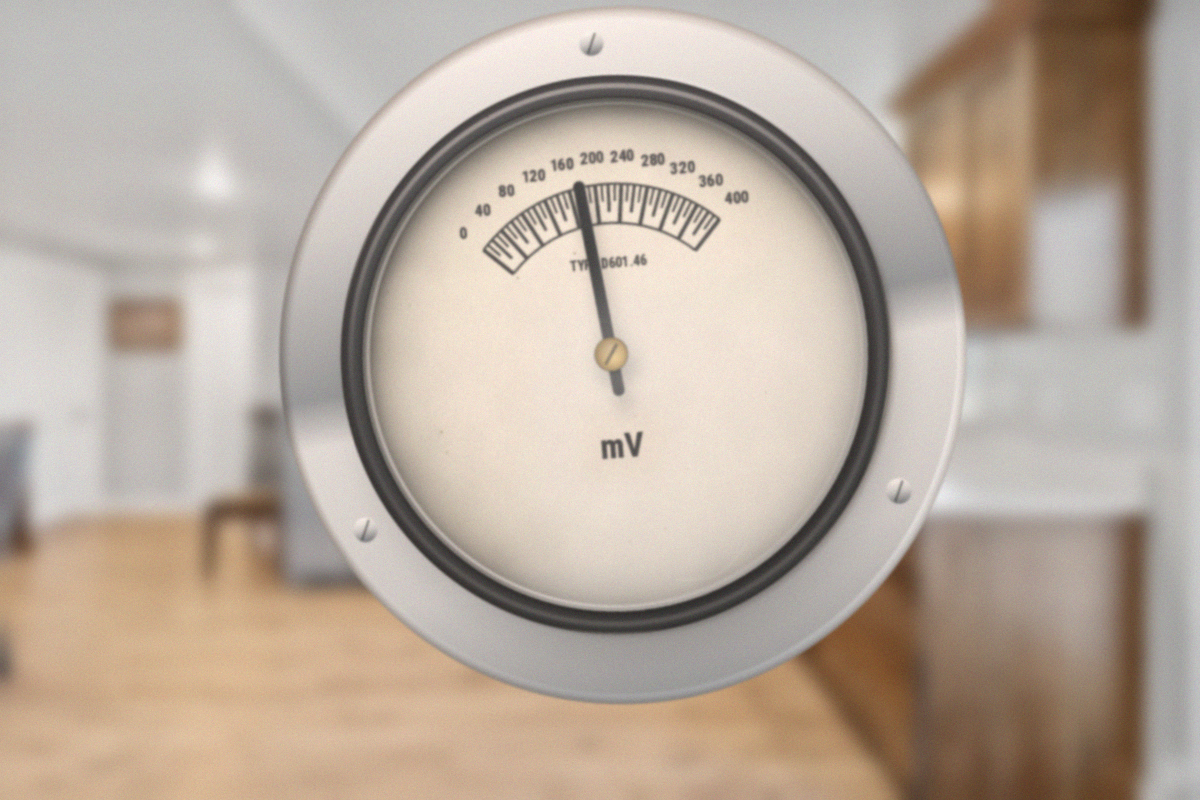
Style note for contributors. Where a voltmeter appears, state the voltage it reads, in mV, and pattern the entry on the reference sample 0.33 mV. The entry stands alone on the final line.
180 mV
